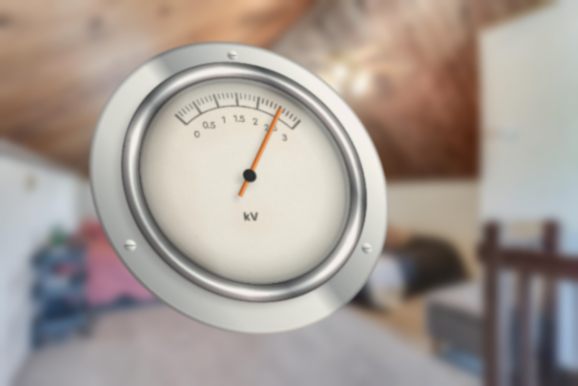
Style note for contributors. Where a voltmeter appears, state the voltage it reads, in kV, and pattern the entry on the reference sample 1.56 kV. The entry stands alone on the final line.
2.5 kV
